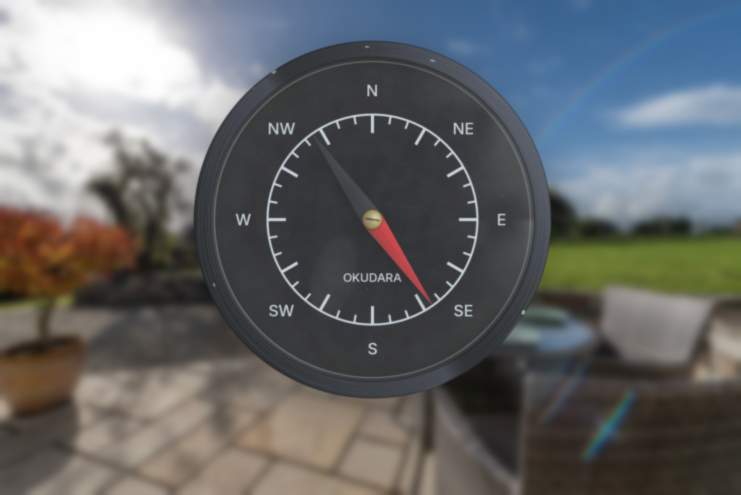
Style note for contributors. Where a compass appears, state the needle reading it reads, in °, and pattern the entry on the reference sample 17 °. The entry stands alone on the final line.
145 °
